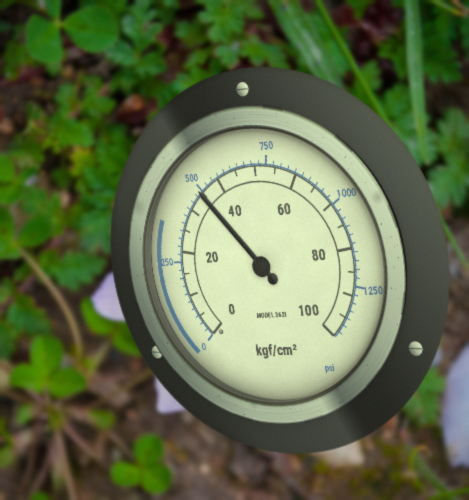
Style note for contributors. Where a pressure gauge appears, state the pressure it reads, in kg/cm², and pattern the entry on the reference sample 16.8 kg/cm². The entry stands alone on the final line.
35 kg/cm²
